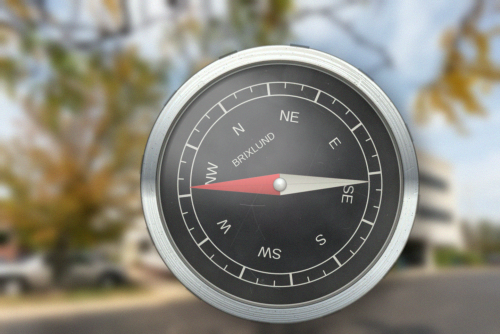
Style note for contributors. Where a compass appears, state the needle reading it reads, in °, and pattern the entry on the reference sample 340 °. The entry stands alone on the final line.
305 °
